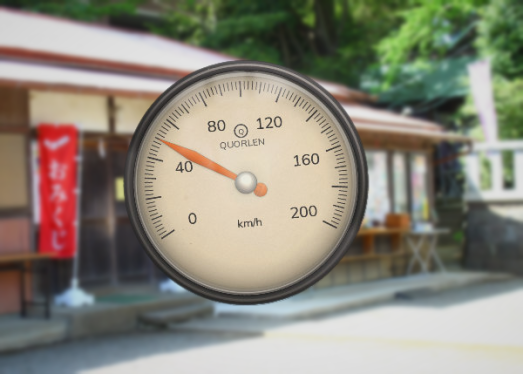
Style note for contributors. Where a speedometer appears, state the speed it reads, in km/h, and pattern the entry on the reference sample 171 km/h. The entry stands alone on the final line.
50 km/h
